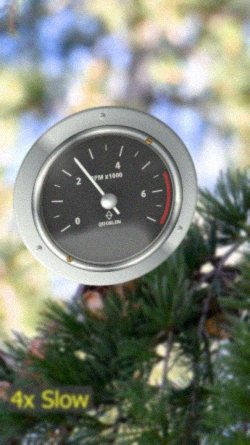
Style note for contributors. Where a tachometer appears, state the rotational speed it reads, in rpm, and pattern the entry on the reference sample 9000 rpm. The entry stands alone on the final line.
2500 rpm
